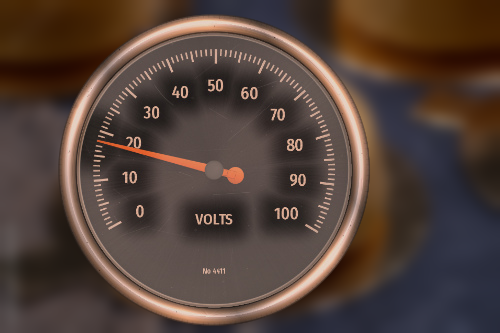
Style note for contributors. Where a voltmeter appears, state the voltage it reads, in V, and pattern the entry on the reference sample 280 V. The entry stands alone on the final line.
18 V
